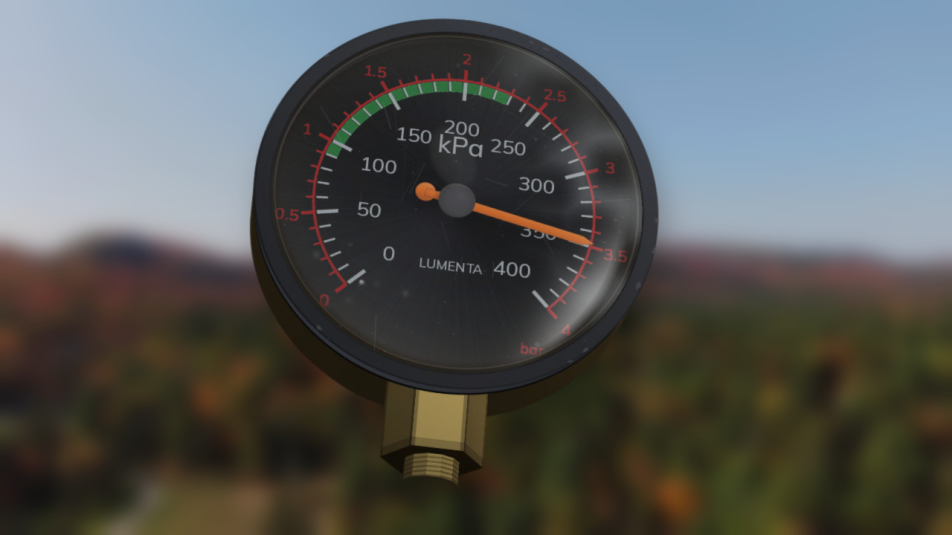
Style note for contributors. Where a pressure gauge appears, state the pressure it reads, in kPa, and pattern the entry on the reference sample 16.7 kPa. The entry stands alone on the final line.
350 kPa
